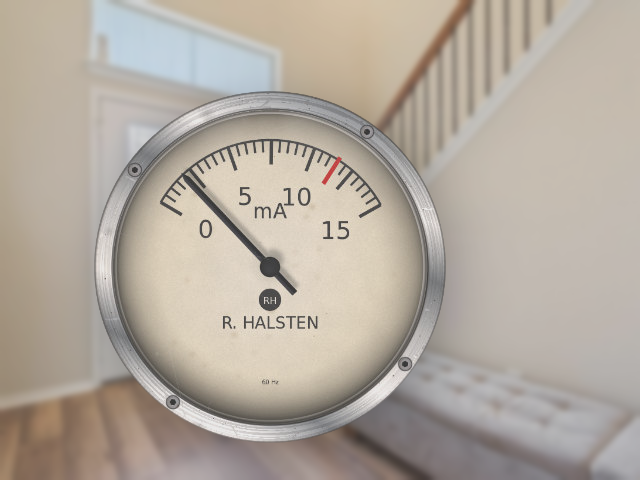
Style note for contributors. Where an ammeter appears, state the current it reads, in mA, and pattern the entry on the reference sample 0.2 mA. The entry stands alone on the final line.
2 mA
